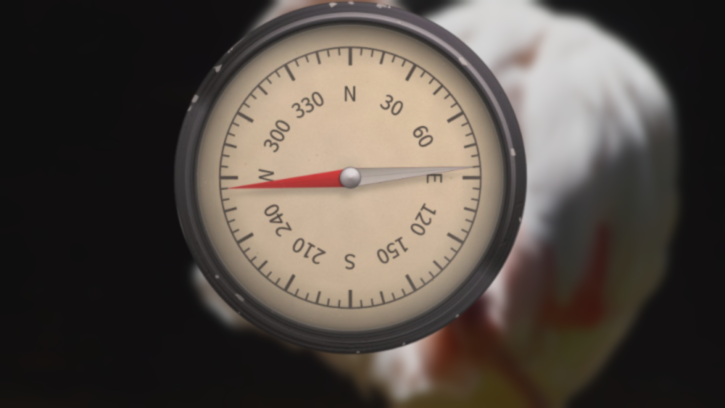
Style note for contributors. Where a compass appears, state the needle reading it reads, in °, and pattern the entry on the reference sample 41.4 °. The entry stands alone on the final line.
265 °
